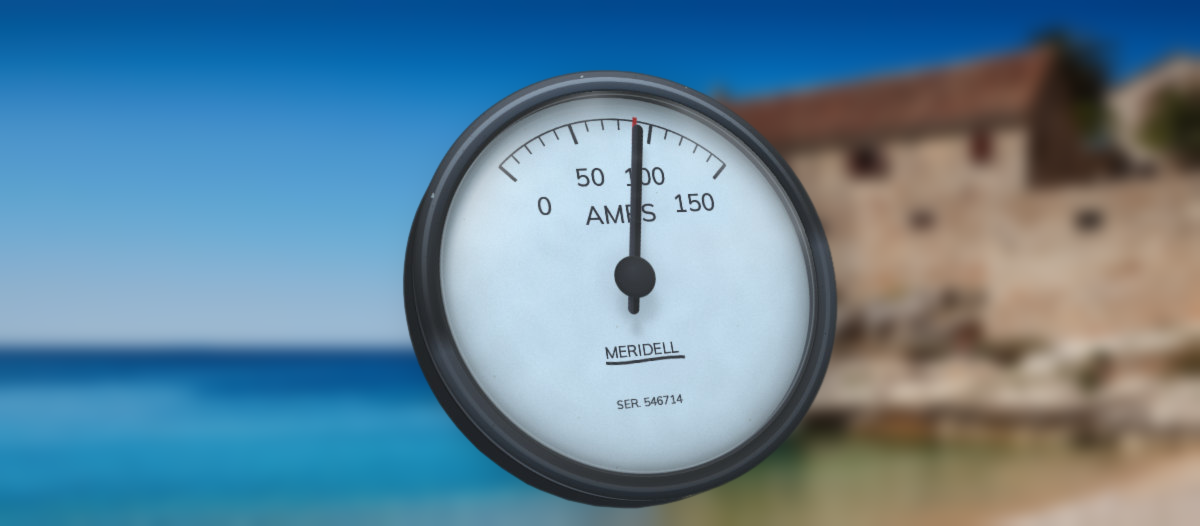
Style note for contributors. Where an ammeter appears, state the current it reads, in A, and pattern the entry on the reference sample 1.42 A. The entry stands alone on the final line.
90 A
